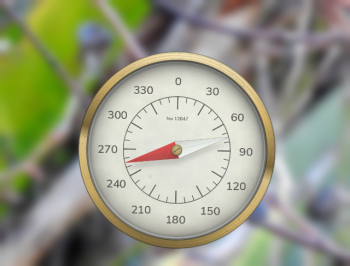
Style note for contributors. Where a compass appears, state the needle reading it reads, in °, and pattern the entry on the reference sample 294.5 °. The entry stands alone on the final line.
255 °
